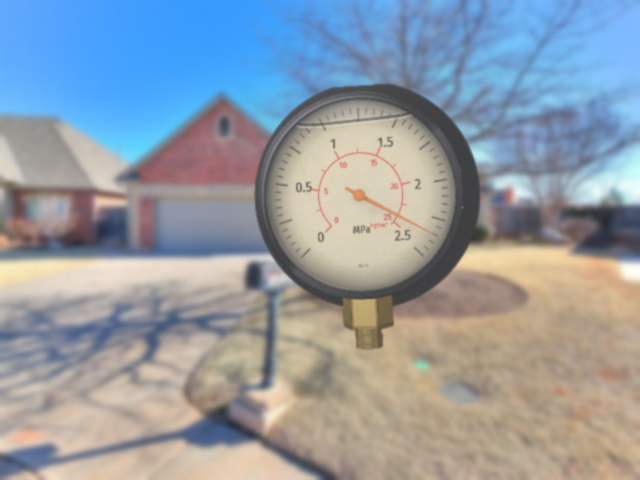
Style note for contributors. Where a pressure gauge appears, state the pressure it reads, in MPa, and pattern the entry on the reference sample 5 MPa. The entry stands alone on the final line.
2.35 MPa
